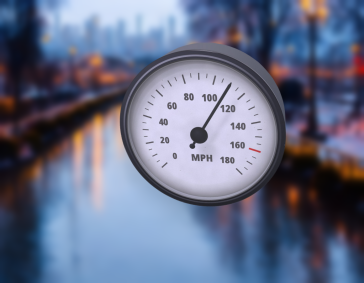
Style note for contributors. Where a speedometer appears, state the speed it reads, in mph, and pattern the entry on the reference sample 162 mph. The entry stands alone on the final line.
110 mph
